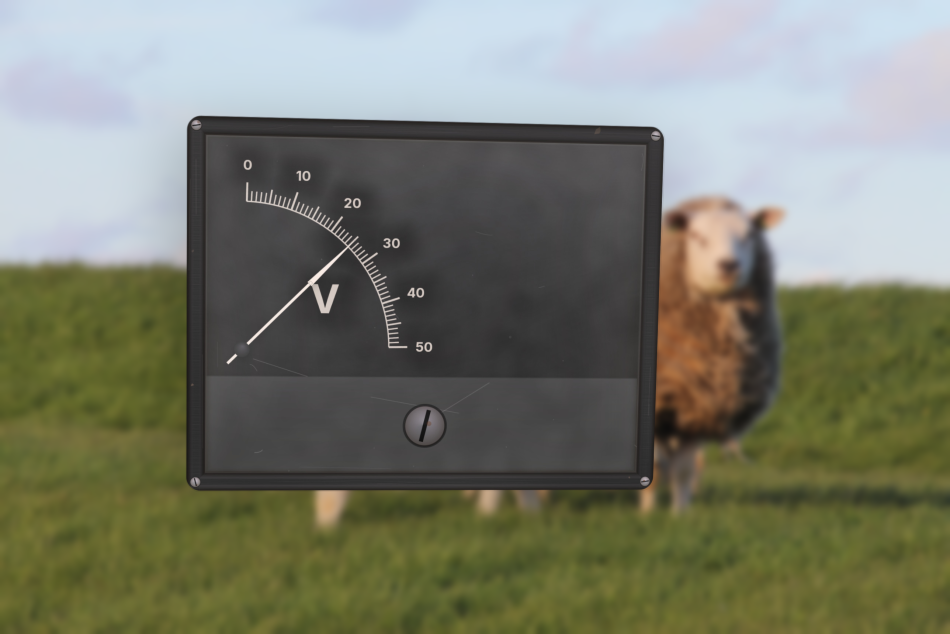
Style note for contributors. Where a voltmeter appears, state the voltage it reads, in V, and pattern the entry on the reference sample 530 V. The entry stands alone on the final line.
25 V
